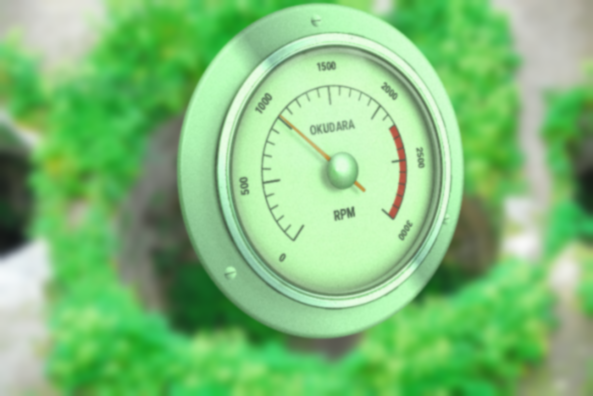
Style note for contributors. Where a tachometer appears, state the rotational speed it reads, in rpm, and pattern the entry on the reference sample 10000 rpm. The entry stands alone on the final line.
1000 rpm
